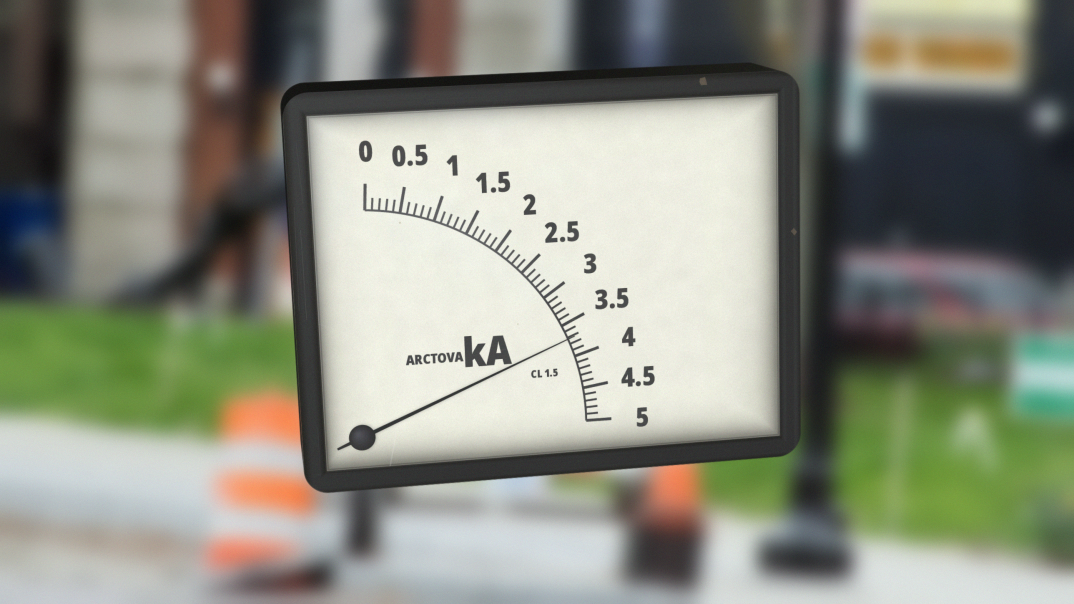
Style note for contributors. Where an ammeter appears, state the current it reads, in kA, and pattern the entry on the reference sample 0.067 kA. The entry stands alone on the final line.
3.7 kA
